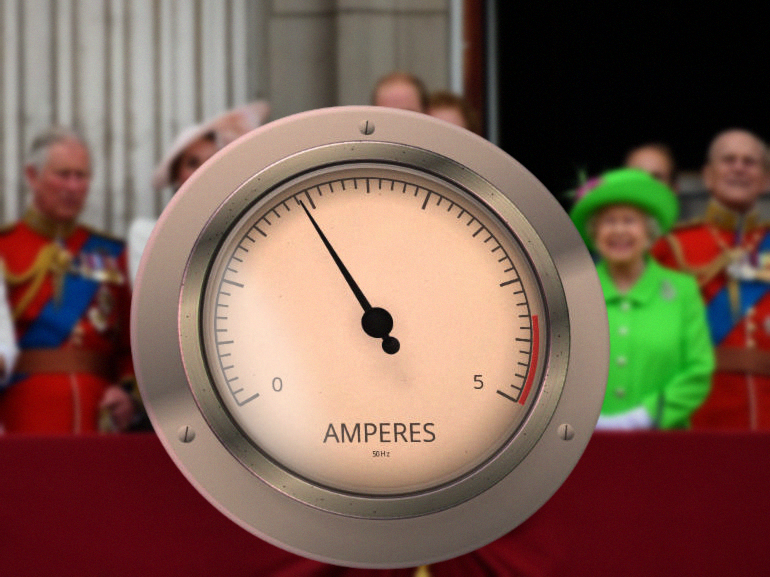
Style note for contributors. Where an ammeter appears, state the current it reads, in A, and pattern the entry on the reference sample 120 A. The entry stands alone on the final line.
1.9 A
